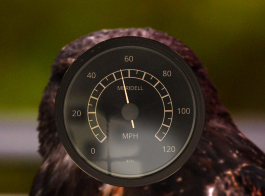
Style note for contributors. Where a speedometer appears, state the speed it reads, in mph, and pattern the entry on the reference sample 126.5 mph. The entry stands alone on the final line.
55 mph
